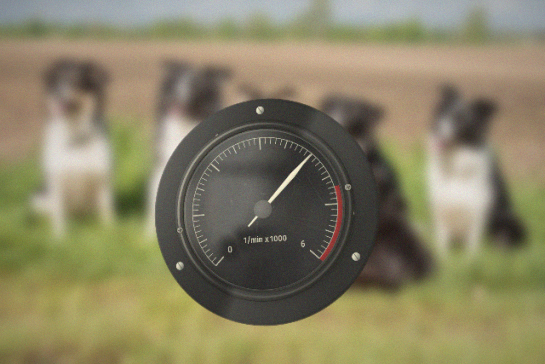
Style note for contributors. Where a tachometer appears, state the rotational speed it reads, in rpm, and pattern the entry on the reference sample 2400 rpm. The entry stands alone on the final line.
4000 rpm
